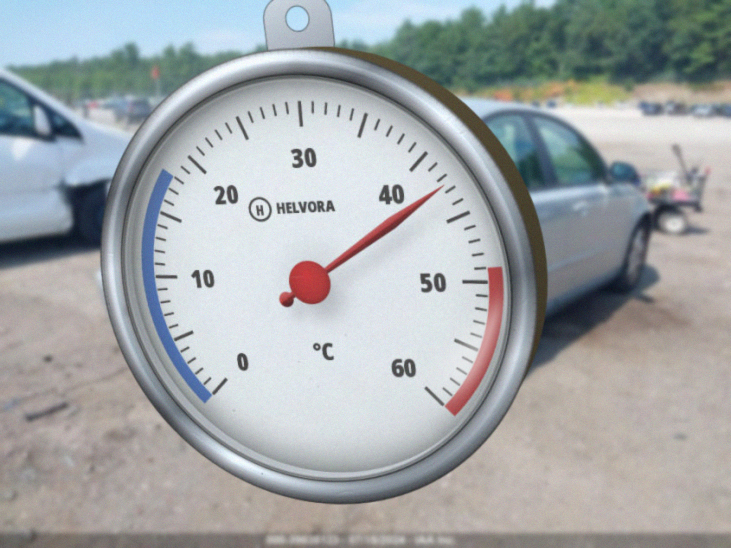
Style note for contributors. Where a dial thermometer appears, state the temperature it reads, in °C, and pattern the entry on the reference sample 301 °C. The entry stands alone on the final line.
42.5 °C
